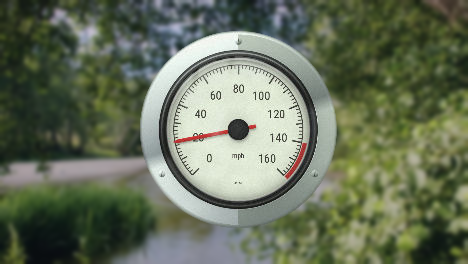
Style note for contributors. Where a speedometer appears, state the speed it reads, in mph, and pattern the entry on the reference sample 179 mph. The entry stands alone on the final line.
20 mph
